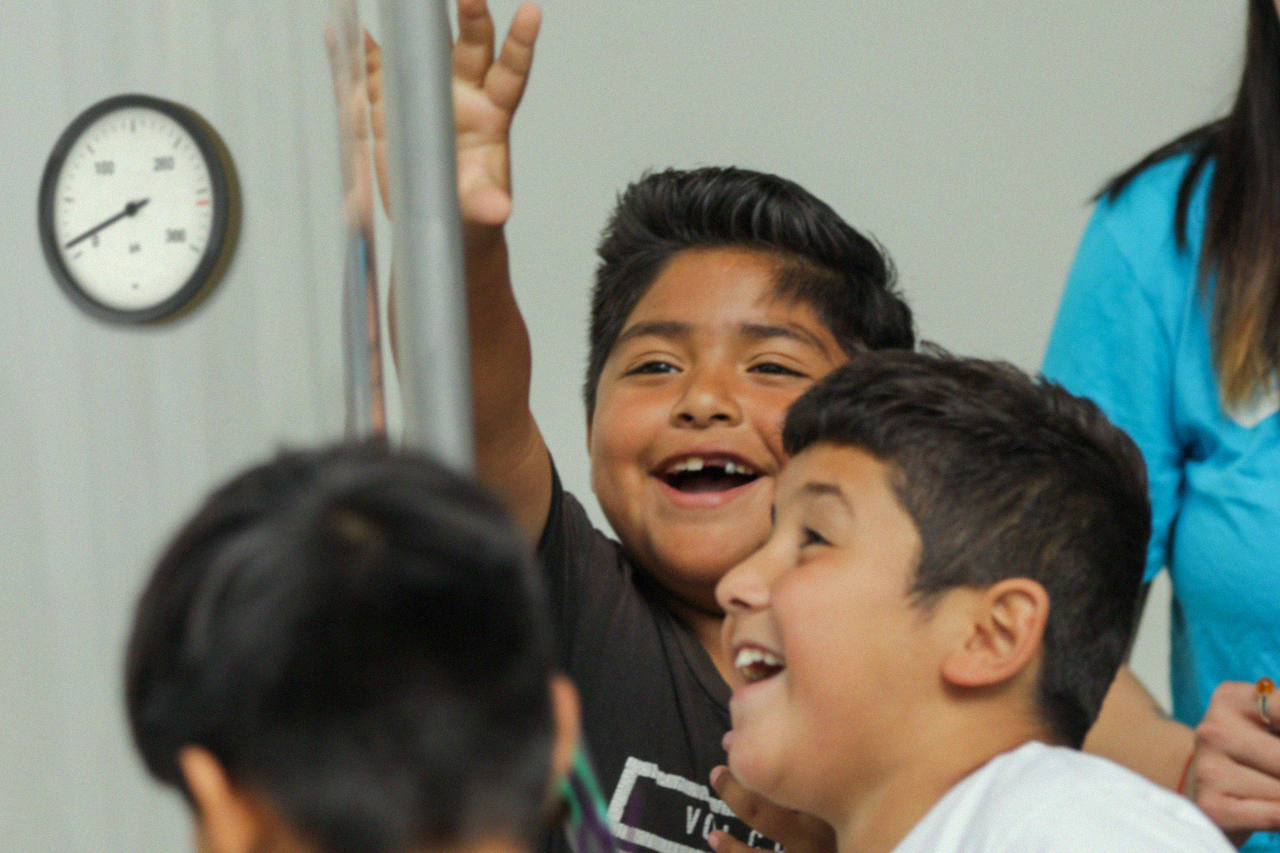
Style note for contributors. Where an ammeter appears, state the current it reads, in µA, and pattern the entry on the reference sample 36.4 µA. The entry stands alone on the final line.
10 µA
